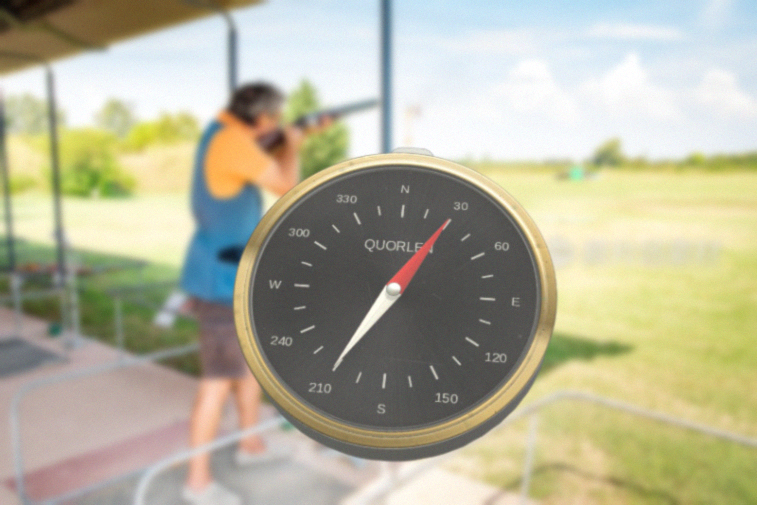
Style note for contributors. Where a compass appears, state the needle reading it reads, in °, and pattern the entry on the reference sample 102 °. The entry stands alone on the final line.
30 °
